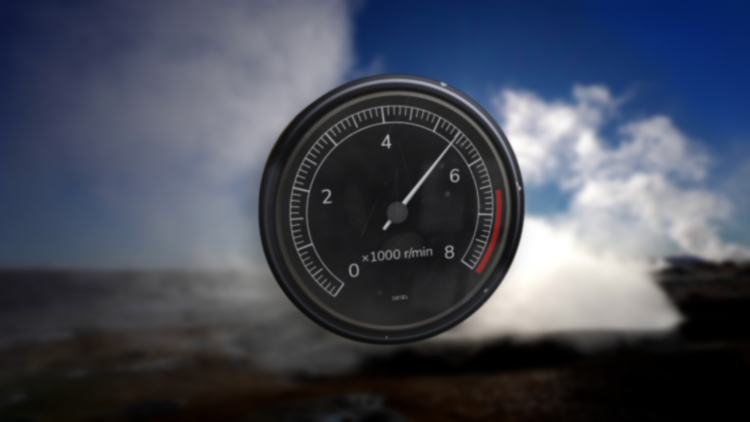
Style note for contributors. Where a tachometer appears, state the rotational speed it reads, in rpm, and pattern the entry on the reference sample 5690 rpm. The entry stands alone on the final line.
5400 rpm
